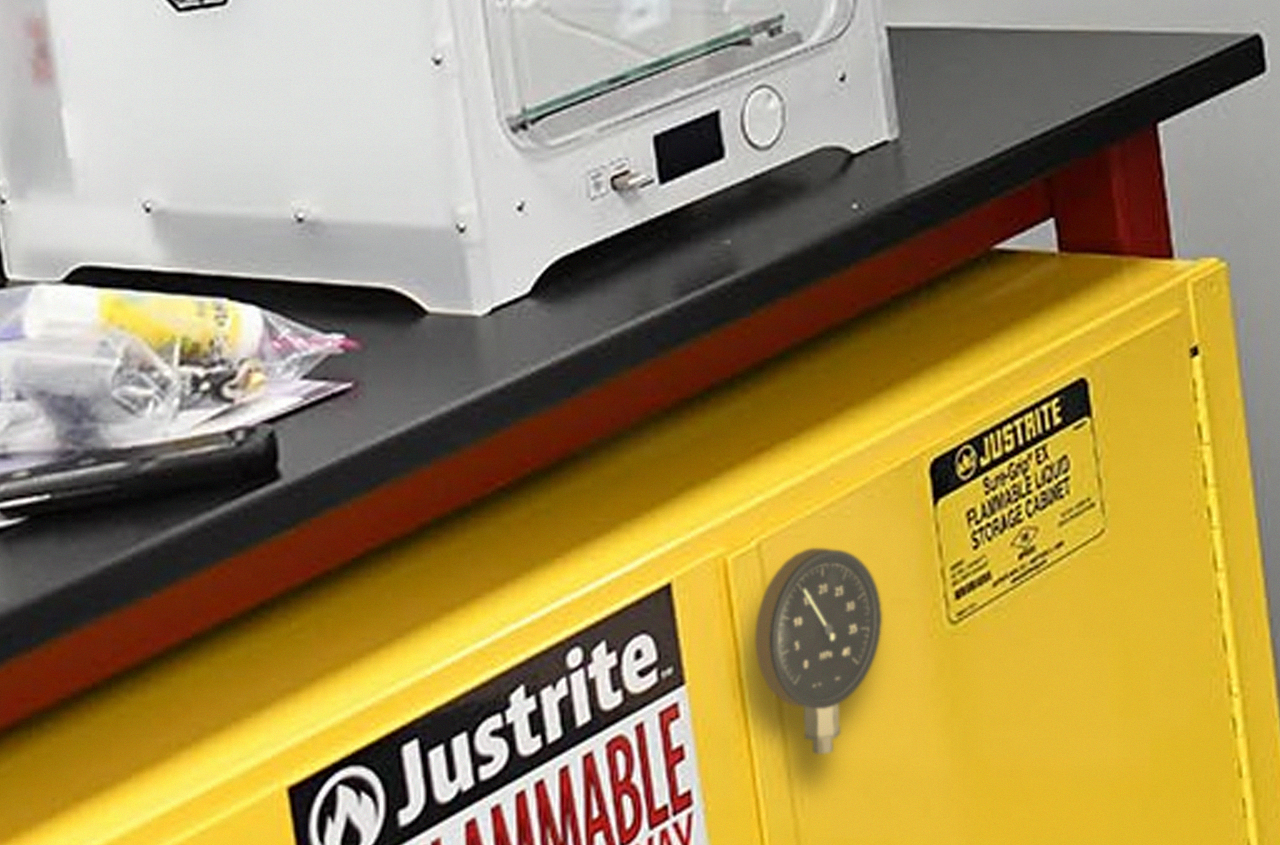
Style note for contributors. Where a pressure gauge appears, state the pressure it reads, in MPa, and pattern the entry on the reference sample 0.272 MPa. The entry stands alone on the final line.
15 MPa
